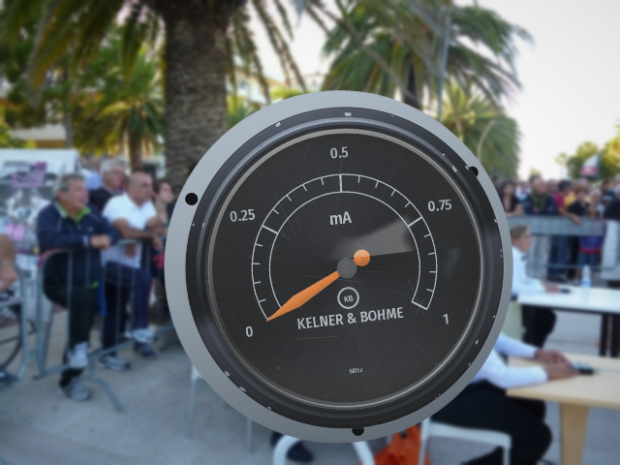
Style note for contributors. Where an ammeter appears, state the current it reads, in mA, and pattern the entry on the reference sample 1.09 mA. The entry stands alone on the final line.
0 mA
